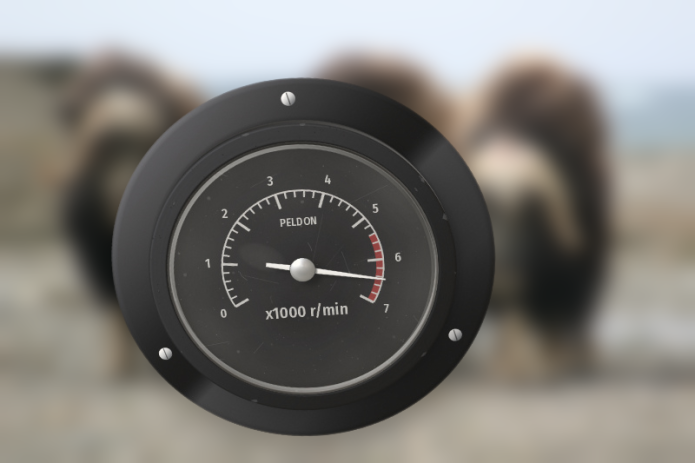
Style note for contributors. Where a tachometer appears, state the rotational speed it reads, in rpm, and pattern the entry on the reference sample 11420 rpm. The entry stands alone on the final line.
6400 rpm
